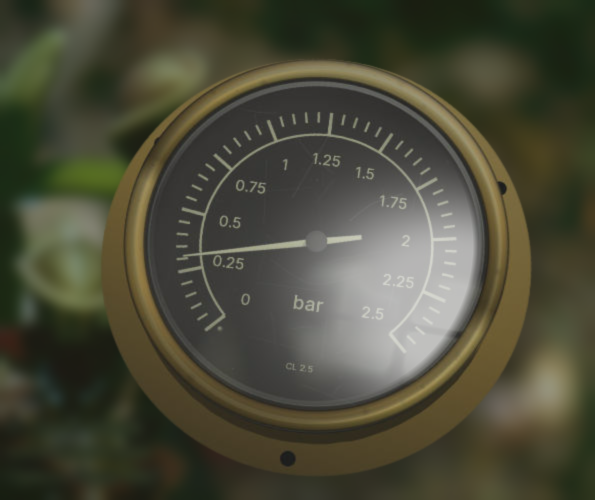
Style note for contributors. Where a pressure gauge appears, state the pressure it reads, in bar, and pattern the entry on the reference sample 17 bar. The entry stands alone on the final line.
0.3 bar
